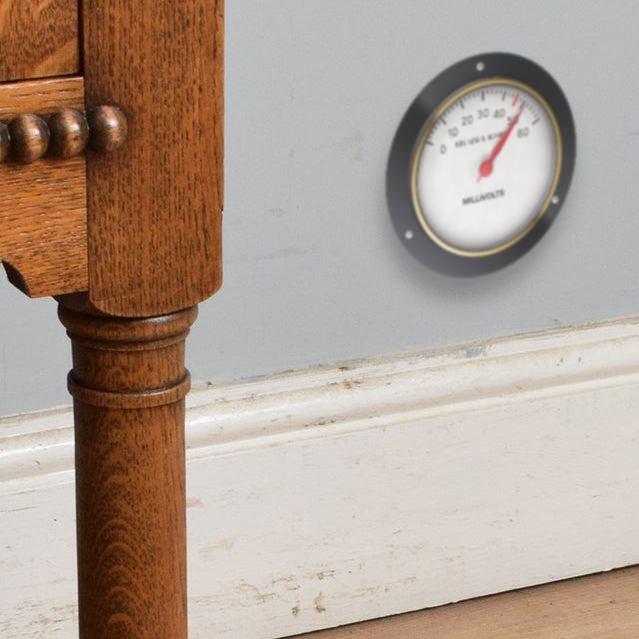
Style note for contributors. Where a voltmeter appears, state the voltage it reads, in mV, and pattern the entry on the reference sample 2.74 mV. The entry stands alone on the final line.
50 mV
